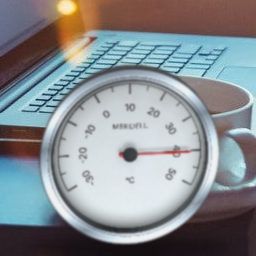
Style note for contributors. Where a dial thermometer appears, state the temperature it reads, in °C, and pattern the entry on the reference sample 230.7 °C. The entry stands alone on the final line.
40 °C
